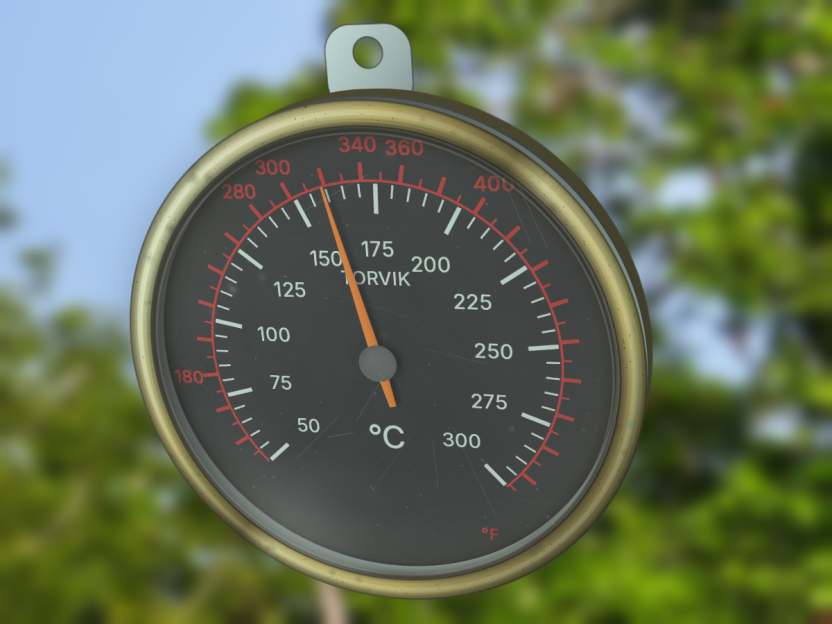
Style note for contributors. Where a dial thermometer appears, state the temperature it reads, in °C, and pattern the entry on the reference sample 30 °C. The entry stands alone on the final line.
160 °C
